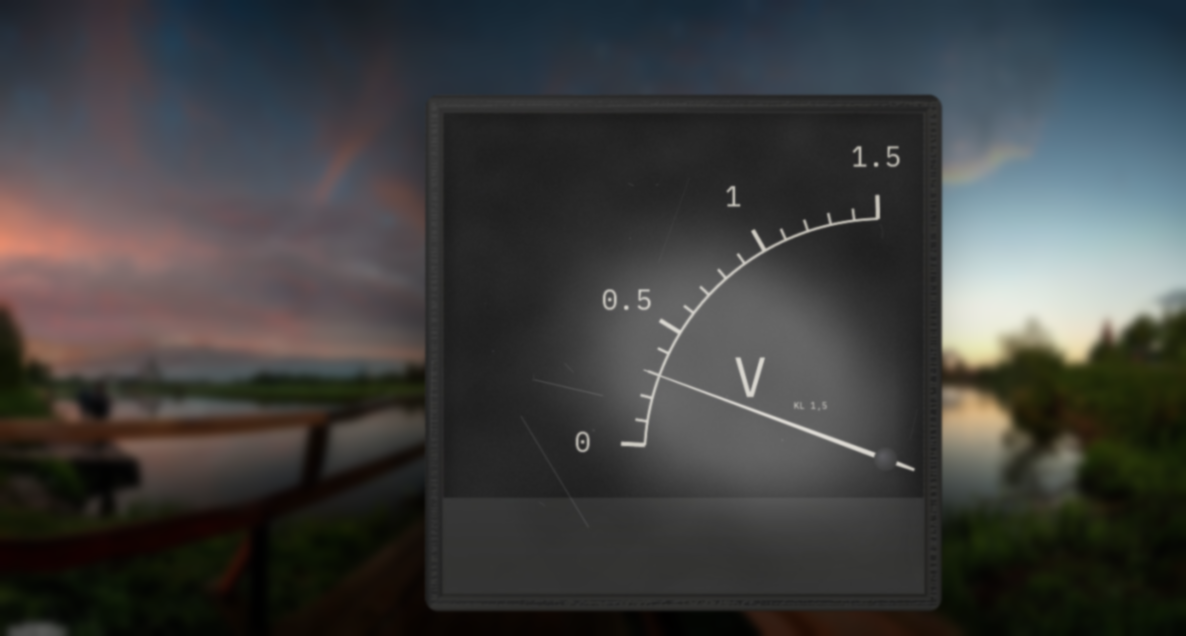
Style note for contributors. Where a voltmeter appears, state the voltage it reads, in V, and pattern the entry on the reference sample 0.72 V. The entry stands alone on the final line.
0.3 V
